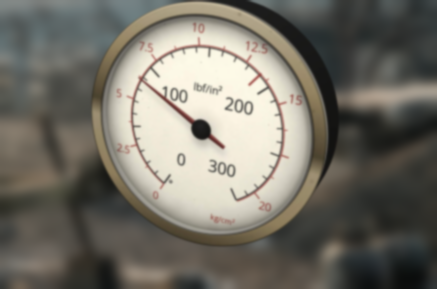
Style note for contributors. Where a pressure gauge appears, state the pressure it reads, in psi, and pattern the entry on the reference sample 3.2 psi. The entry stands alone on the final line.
90 psi
